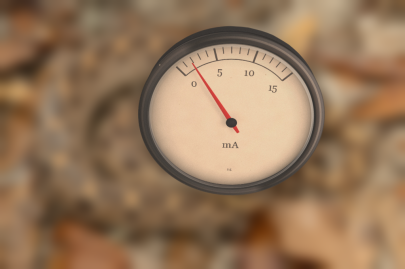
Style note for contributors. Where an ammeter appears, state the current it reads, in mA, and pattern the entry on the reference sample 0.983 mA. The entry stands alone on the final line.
2 mA
